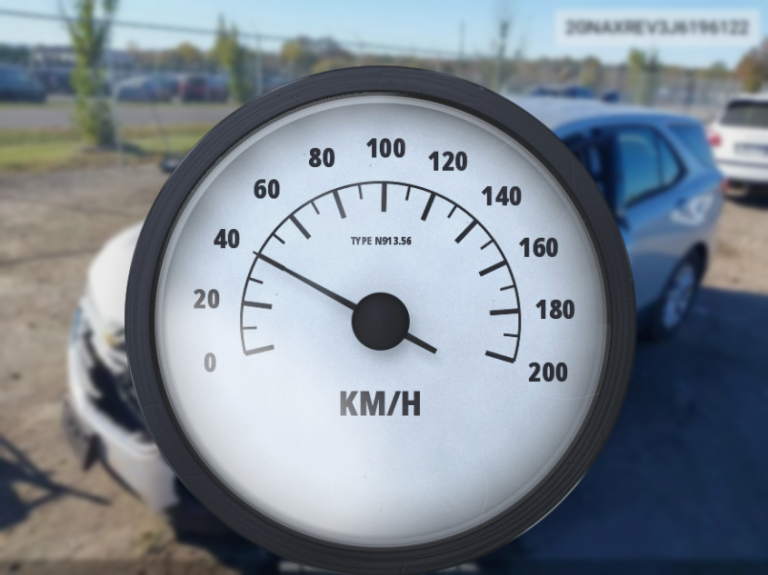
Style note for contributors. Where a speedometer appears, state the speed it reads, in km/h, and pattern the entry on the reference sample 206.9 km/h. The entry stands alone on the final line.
40 km/h
